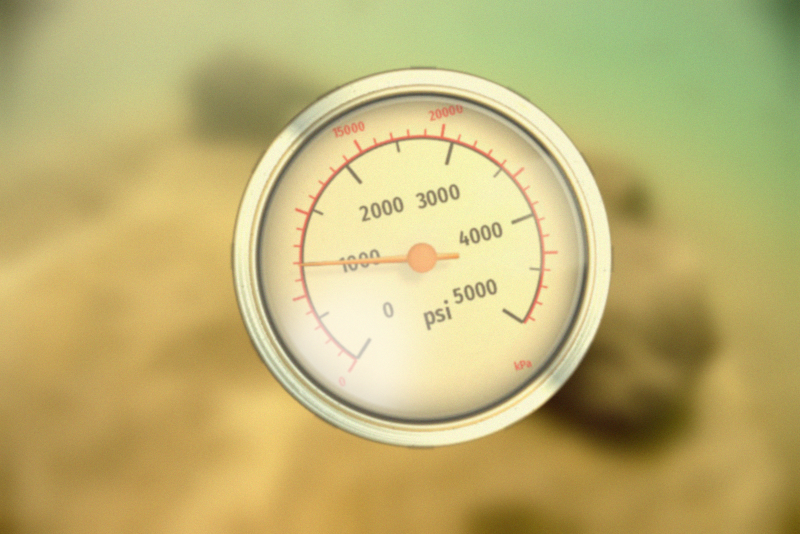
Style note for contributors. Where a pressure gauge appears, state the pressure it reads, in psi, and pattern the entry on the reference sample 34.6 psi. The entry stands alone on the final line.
1000 psi
